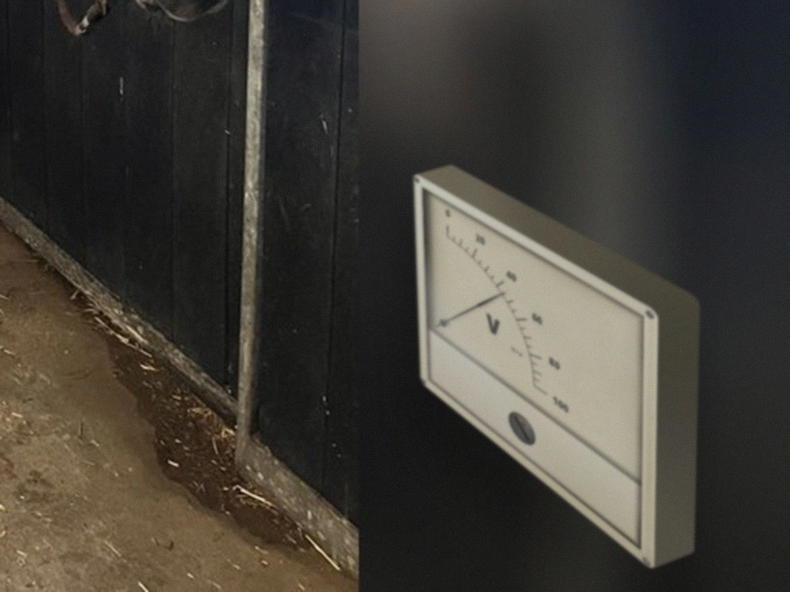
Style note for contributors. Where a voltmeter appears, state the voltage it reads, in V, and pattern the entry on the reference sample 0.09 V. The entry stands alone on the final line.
45 V
